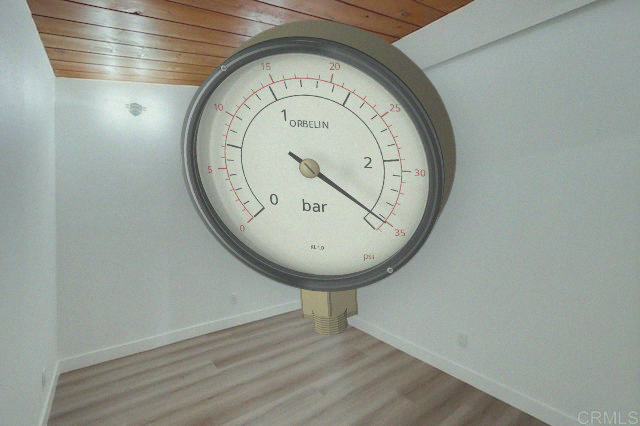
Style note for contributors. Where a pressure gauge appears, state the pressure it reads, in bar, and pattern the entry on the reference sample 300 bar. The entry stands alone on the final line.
2.4 bar
